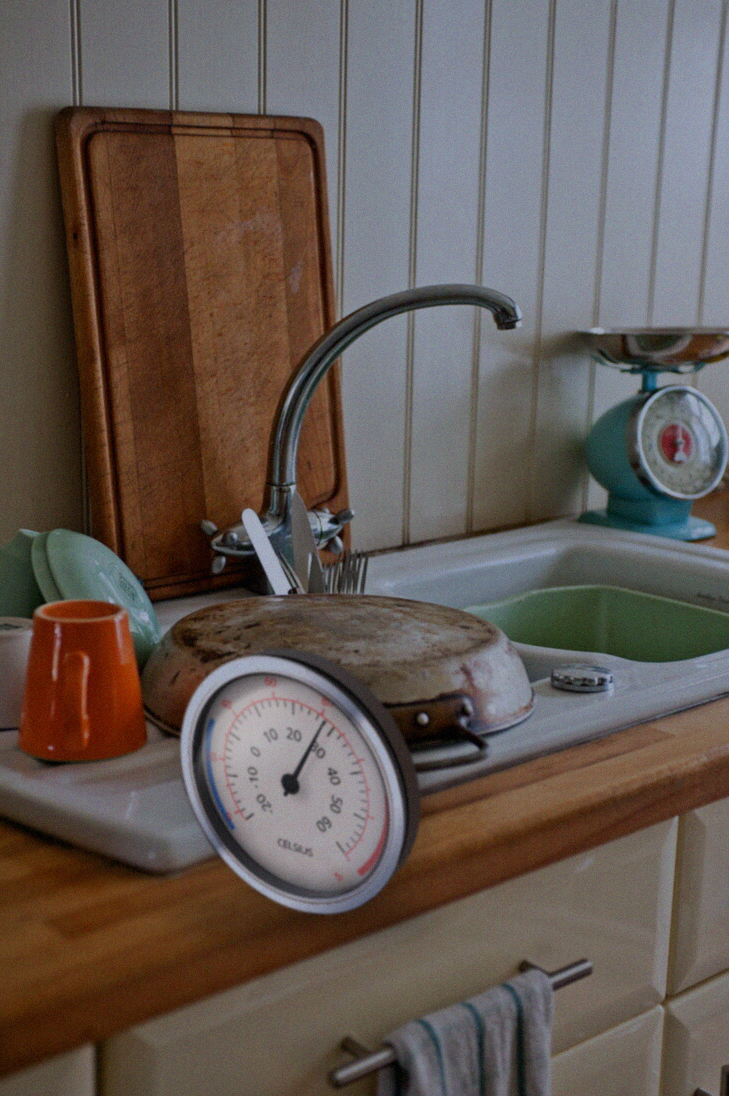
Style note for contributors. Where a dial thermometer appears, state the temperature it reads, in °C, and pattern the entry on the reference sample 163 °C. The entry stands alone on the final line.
28 °C
